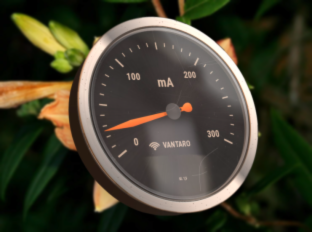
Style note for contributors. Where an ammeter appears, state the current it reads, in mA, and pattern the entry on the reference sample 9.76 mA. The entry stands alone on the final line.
25 mA
